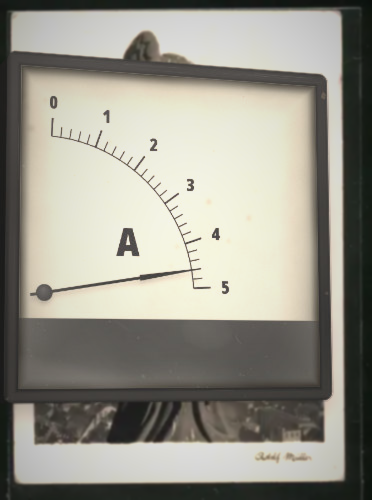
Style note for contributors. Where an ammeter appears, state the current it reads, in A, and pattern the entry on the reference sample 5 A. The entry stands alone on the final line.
4.6 A
